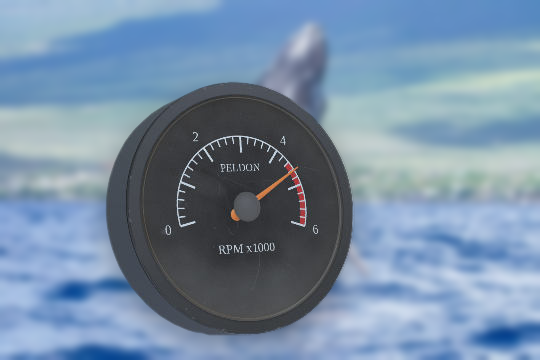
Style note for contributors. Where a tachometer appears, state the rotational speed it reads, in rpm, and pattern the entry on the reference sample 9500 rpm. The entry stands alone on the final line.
4600 rpm
